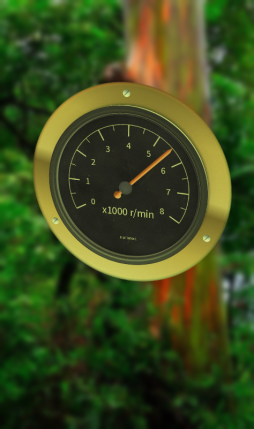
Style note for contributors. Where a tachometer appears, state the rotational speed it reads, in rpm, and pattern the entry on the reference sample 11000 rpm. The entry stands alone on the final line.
5500 rpm
